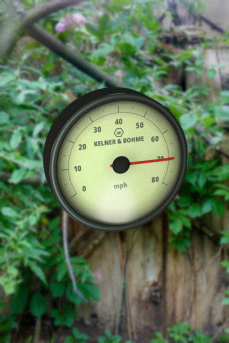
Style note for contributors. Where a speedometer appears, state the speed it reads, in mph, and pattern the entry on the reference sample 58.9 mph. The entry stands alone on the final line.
70 mph
